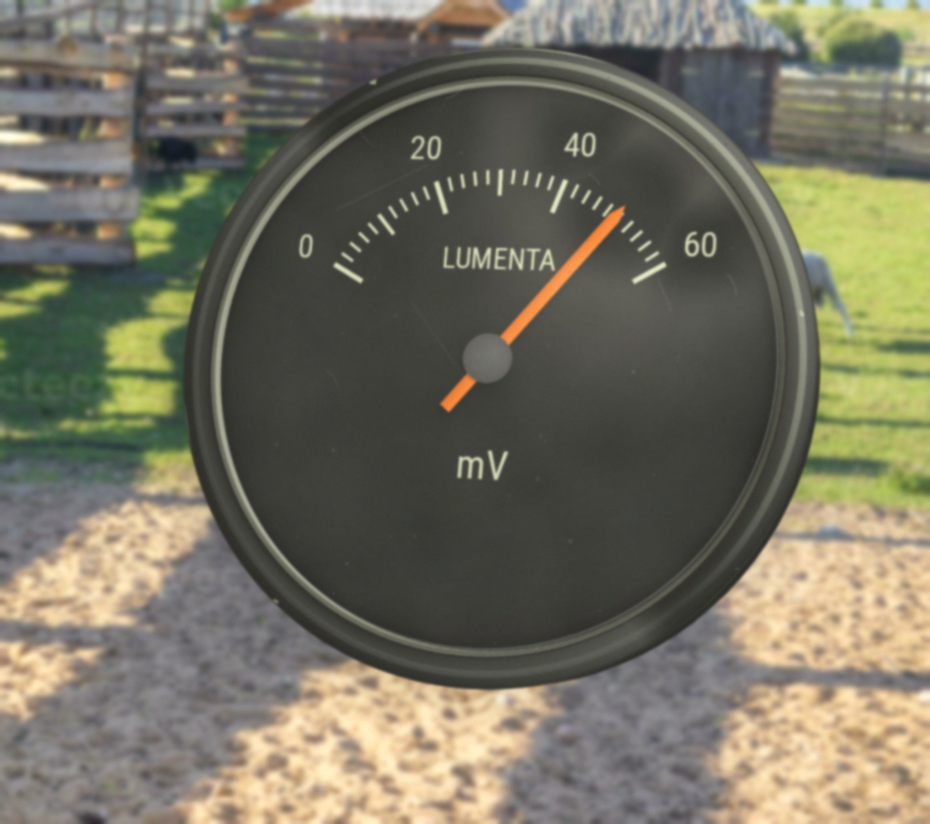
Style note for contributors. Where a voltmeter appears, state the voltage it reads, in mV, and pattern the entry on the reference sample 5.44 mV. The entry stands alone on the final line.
50 mV
